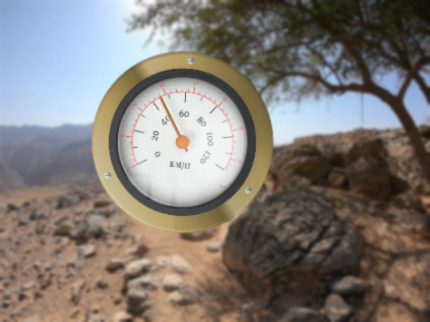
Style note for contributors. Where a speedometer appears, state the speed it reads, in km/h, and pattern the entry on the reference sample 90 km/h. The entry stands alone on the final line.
45 km/h
